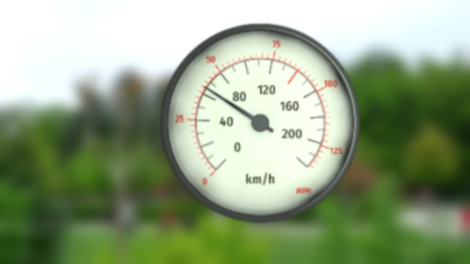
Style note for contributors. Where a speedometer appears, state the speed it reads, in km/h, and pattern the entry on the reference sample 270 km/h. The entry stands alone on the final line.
65 km/h
